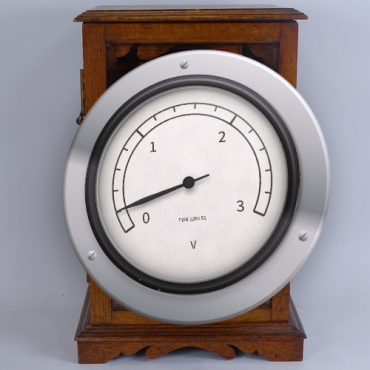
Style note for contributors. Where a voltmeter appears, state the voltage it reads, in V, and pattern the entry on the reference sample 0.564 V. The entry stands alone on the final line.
0.2 V
